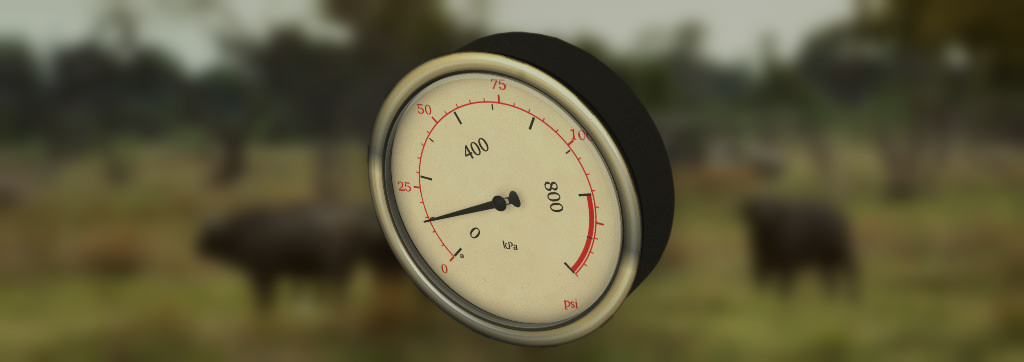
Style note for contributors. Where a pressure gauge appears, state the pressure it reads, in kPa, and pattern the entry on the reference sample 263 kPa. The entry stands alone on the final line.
100 kPa
